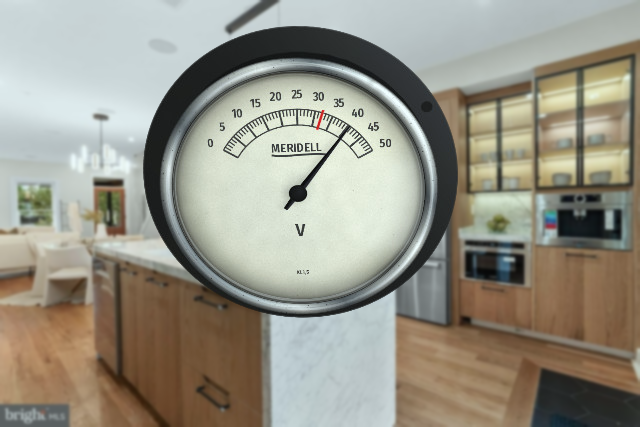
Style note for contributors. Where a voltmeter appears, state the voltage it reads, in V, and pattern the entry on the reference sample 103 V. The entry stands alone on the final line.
40 V
